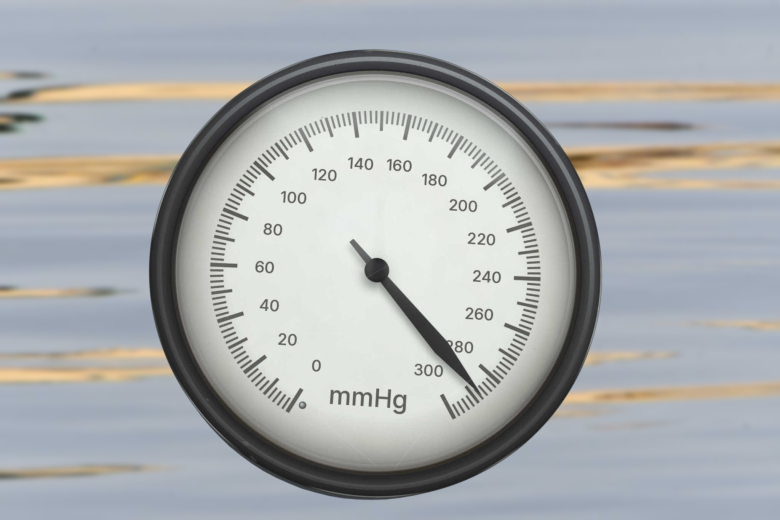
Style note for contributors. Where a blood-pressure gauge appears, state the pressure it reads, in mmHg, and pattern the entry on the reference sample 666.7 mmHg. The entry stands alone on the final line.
288 mmHg
